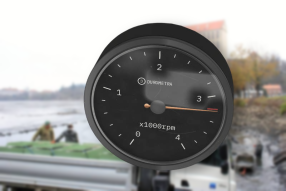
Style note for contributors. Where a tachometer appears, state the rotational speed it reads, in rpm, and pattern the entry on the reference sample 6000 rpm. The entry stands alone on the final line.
3200 rpm
